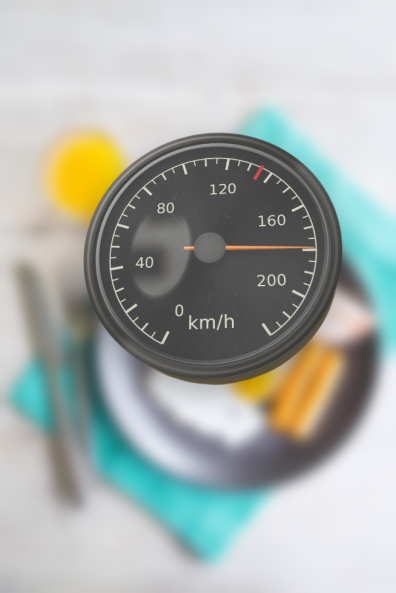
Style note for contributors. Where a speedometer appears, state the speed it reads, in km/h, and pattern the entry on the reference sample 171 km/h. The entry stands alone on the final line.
180 km/h
